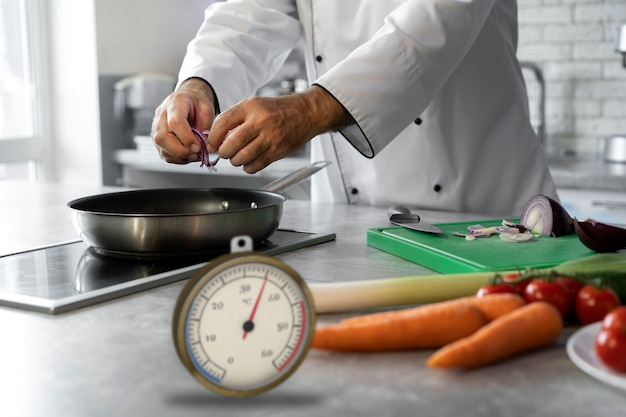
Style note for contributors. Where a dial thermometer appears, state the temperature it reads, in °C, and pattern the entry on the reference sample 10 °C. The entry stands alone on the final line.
35 °C
